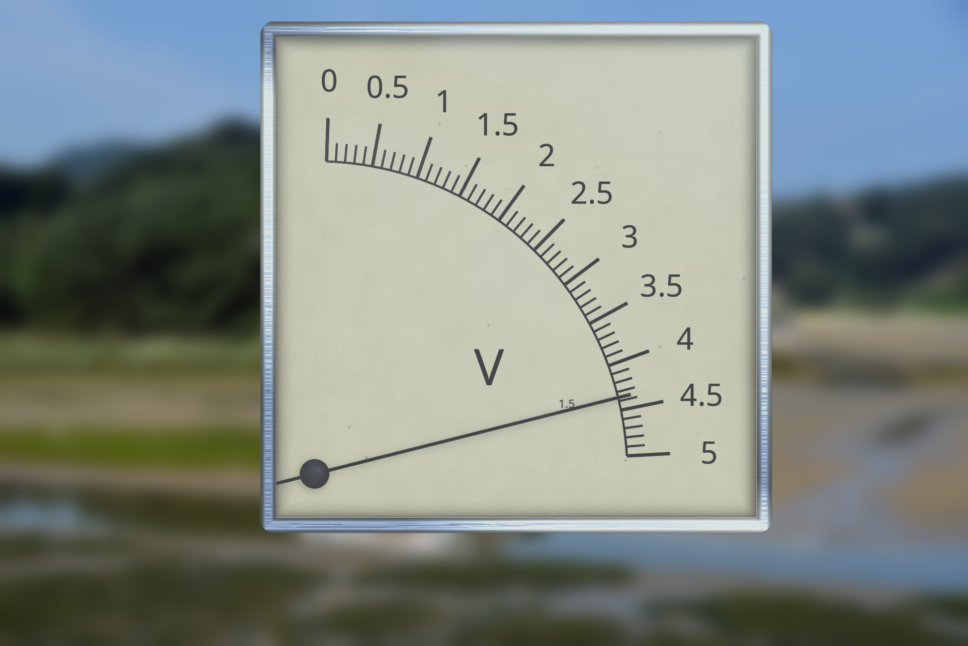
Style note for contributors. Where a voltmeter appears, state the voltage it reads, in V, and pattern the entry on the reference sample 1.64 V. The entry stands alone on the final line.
4.35 V
